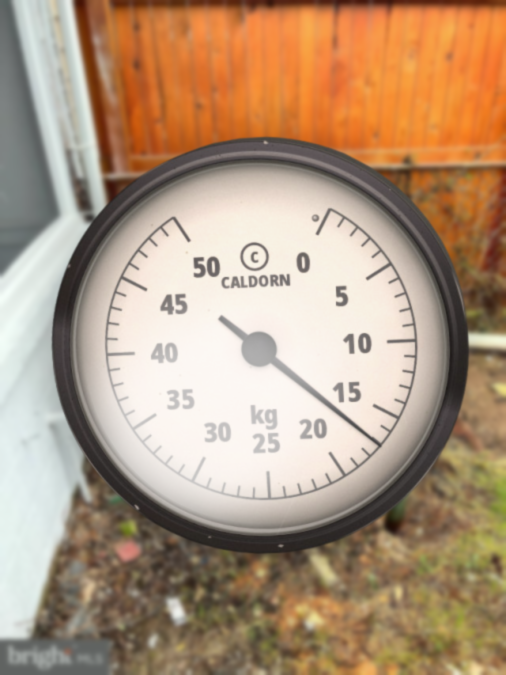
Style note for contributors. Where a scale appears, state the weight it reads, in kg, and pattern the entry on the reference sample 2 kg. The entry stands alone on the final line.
17 kg
